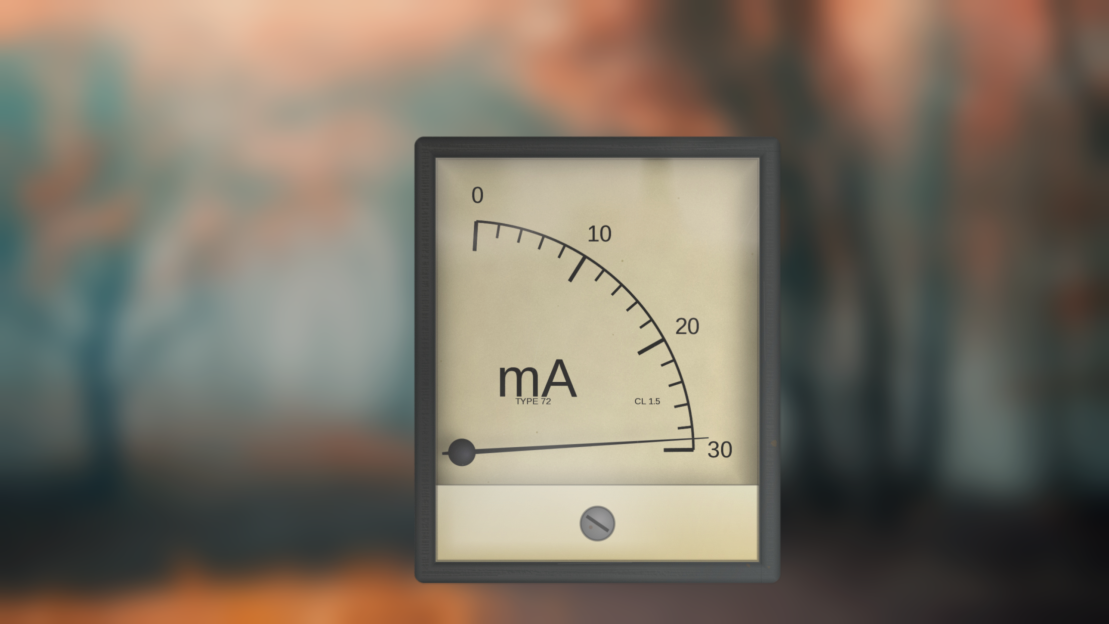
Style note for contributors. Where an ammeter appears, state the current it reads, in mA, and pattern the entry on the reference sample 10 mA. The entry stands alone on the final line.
29 mA
